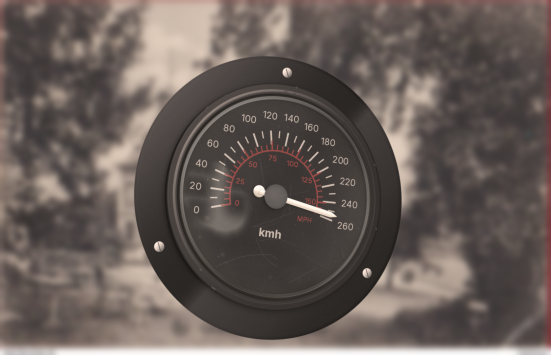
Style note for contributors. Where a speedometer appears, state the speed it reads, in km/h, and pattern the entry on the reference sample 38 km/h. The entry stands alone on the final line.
255 km/h
